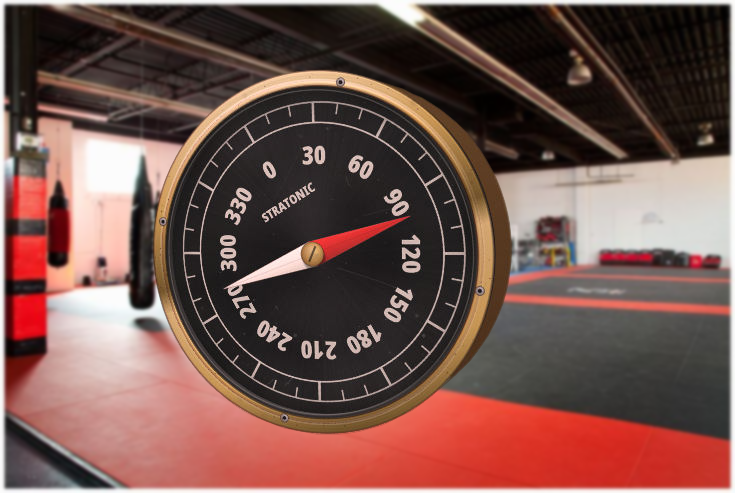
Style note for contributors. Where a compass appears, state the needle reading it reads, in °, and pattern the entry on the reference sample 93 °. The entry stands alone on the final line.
100 °
